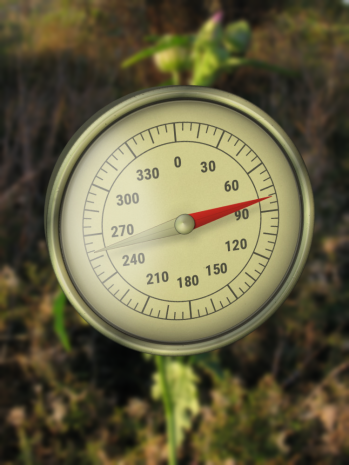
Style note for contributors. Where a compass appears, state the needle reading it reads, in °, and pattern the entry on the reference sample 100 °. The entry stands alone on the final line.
80 °
